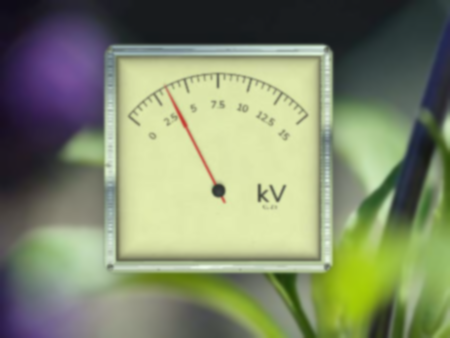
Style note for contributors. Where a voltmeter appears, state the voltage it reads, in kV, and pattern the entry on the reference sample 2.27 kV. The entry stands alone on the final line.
3.5 kV
